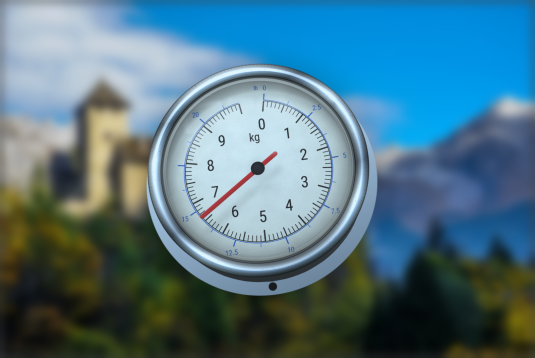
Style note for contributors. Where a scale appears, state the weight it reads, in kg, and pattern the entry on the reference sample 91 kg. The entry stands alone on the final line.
6.6 kg
